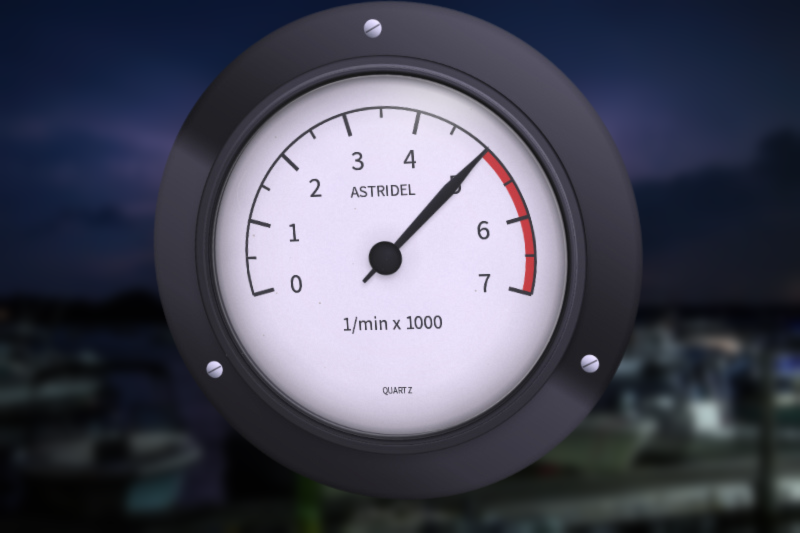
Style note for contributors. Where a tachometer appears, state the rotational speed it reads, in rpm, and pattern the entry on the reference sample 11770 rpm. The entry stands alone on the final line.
5000 rpm
